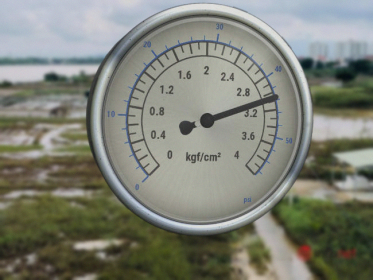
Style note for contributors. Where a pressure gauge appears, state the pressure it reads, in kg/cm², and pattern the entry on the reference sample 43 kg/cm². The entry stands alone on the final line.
3.05 kg/cm²
